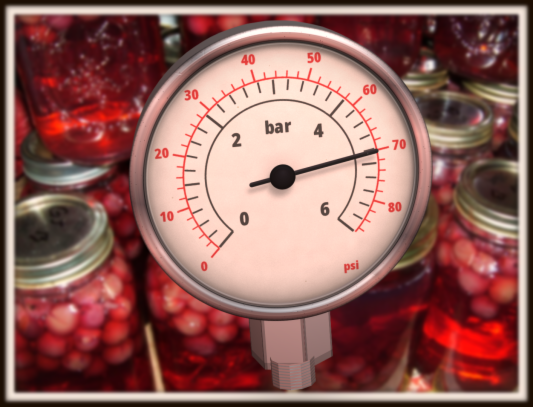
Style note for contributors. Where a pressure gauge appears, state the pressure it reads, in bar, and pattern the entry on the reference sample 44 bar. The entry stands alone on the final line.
4.8 bar
